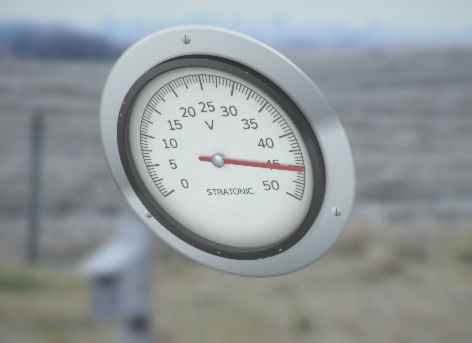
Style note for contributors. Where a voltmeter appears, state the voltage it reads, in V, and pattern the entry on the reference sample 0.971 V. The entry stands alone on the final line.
45 V
